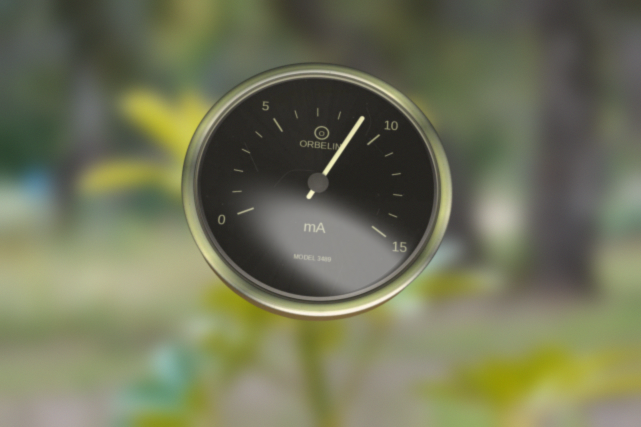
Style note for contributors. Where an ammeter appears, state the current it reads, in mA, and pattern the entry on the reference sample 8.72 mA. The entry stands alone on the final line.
9 mA
